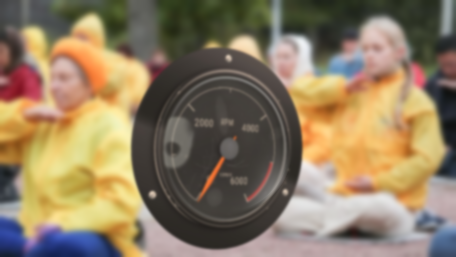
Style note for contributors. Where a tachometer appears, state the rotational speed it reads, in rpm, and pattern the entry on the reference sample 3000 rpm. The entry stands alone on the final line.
0 rpm
